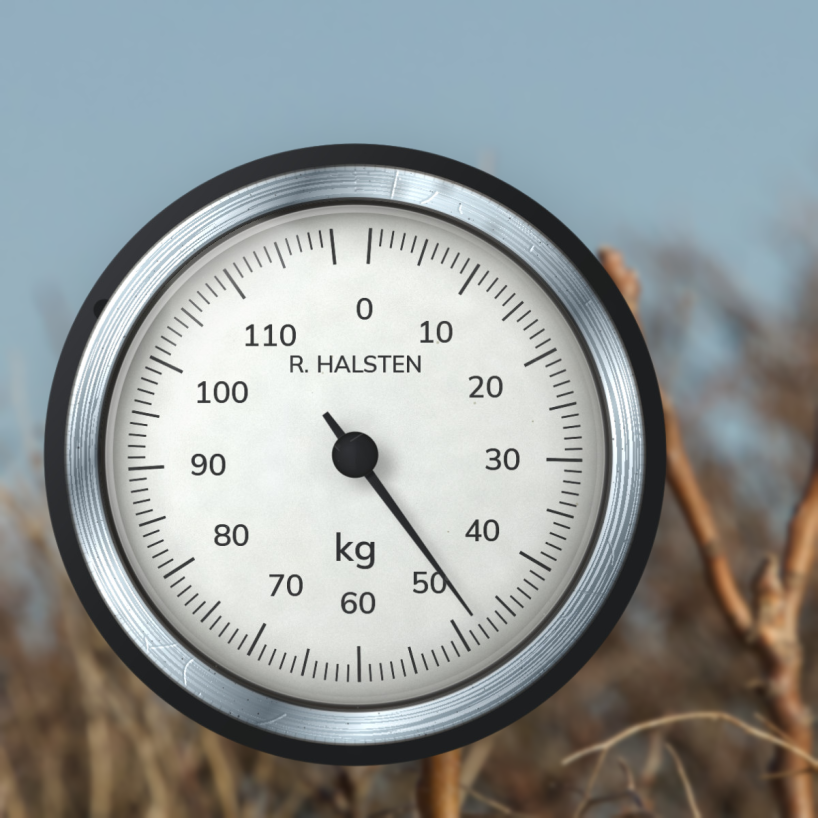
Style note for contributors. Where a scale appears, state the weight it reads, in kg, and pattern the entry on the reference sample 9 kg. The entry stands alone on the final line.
48 kg
